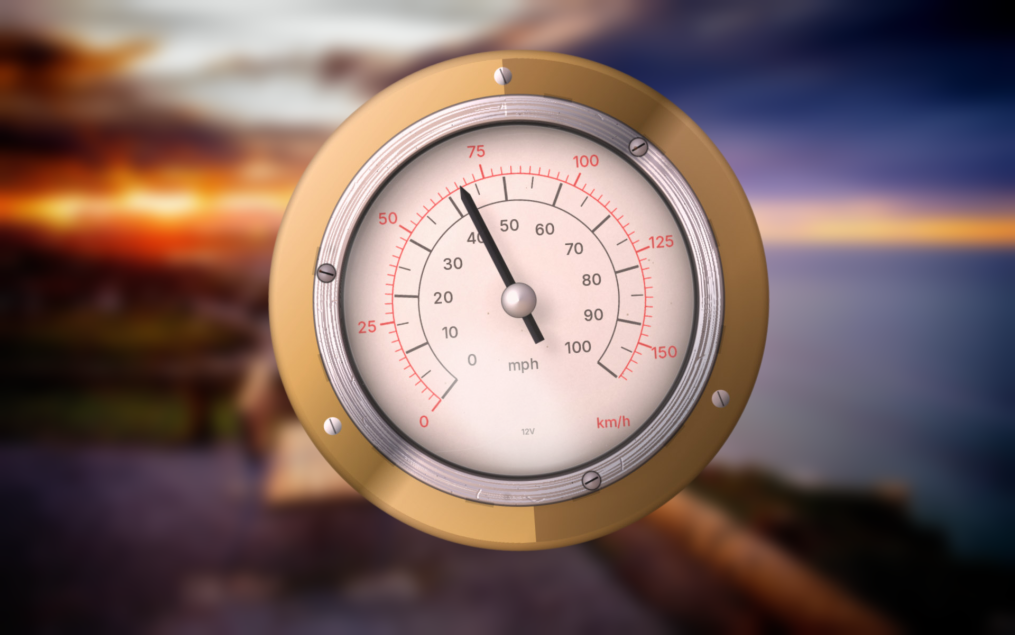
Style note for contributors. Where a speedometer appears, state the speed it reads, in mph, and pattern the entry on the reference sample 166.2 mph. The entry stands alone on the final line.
42.5 mph
